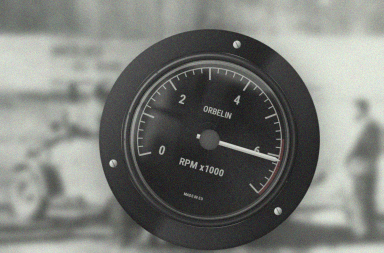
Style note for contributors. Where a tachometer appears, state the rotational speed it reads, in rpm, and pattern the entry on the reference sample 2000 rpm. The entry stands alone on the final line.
6100 rpm
